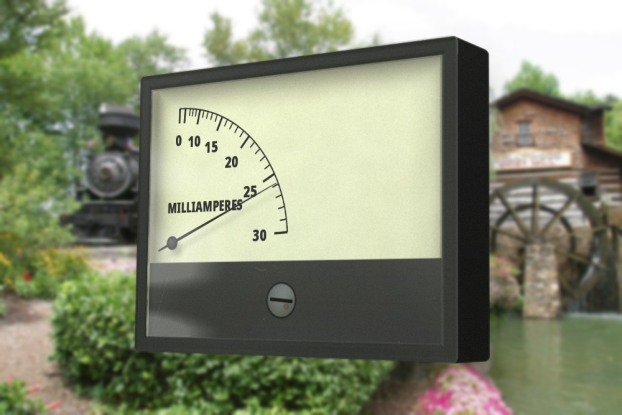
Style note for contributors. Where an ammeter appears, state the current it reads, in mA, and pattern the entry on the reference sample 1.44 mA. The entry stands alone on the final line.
26 mA
